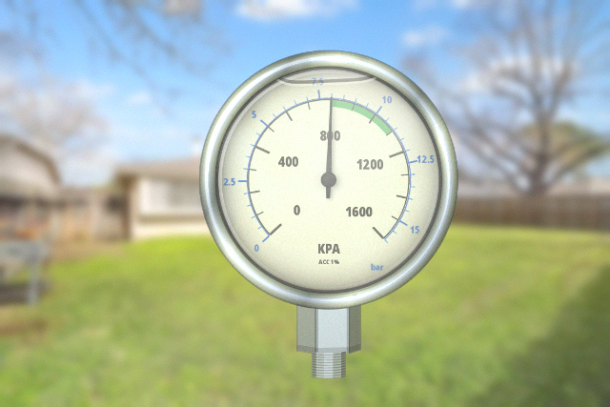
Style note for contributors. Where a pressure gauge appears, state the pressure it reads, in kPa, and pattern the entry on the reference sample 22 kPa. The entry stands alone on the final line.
800 kPa
